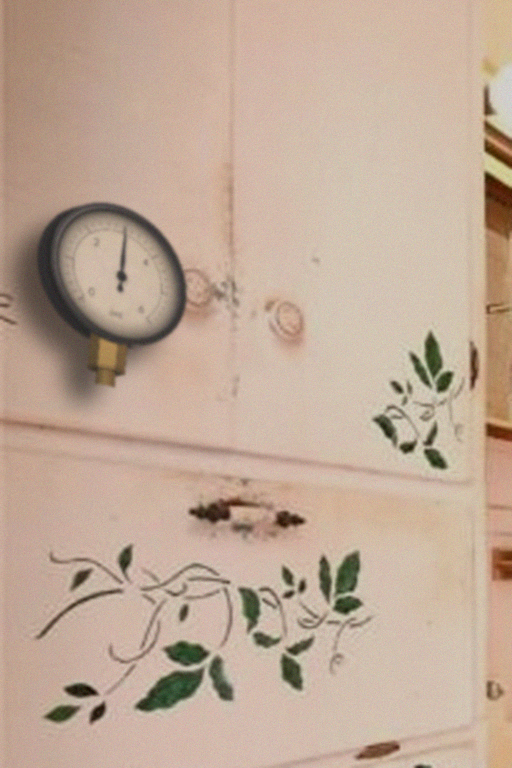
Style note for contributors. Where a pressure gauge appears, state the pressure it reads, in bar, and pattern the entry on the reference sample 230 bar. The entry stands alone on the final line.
3 bar
